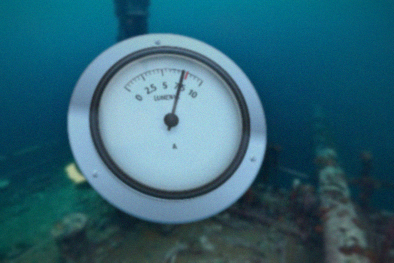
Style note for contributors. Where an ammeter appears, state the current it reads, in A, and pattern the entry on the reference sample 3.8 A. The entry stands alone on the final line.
7.5 A
